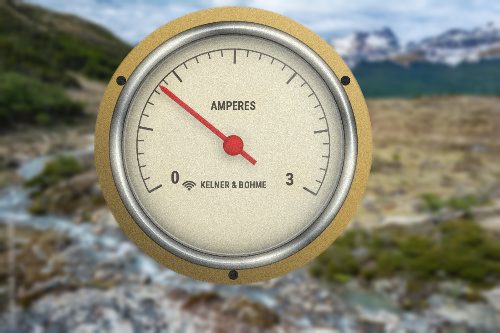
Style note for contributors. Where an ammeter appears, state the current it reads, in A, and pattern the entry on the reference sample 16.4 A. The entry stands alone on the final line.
0.85 A
